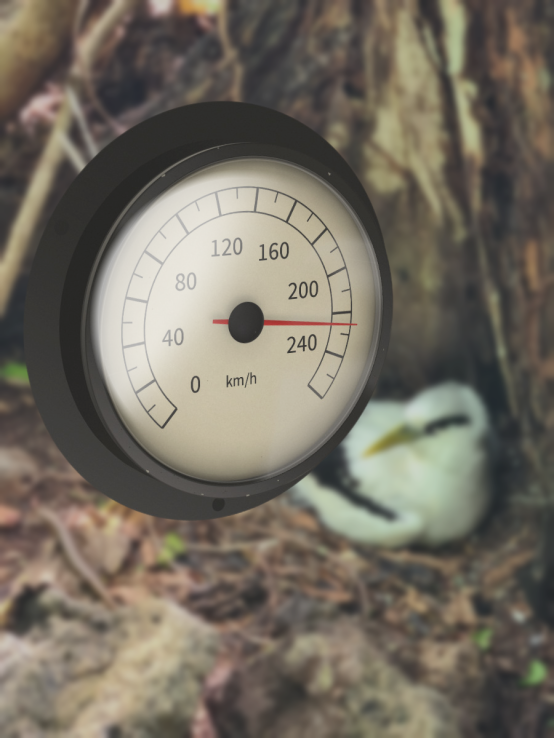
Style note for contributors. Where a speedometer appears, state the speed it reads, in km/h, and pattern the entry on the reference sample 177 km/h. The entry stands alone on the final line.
225 km/h
